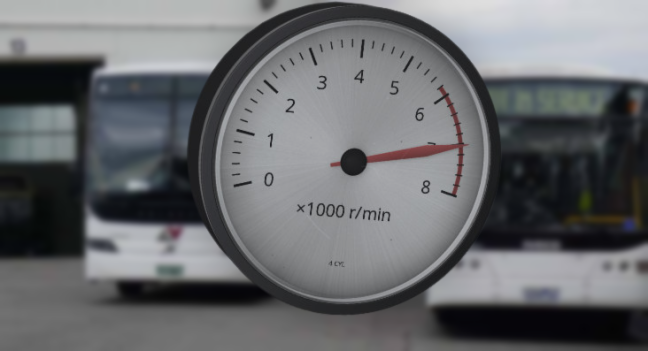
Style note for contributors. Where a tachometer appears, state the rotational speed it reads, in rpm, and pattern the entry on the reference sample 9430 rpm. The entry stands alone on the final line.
7000 rpm
